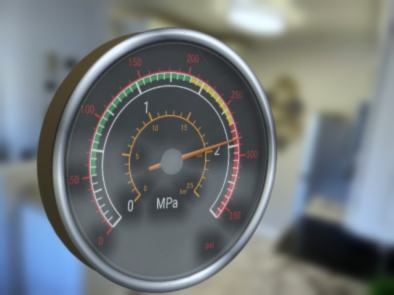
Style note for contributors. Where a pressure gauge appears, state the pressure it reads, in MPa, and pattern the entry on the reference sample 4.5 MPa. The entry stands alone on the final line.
1.95 MPa
